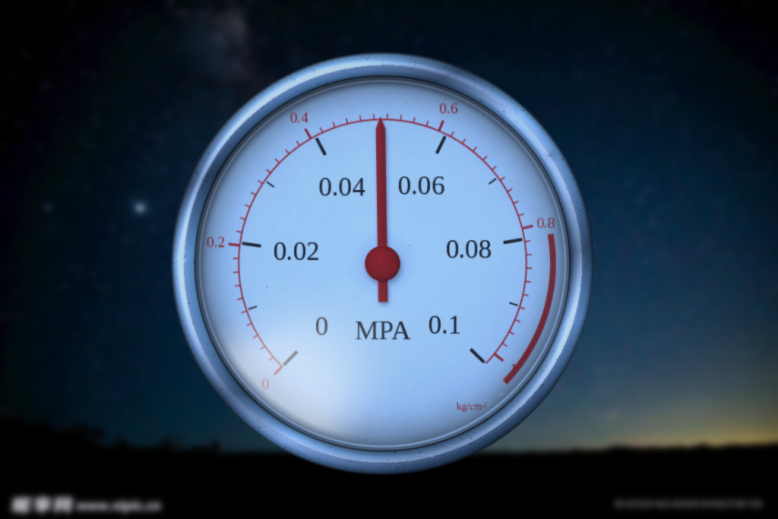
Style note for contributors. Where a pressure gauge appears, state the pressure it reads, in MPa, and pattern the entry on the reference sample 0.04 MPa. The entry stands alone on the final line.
0.05 MPa
